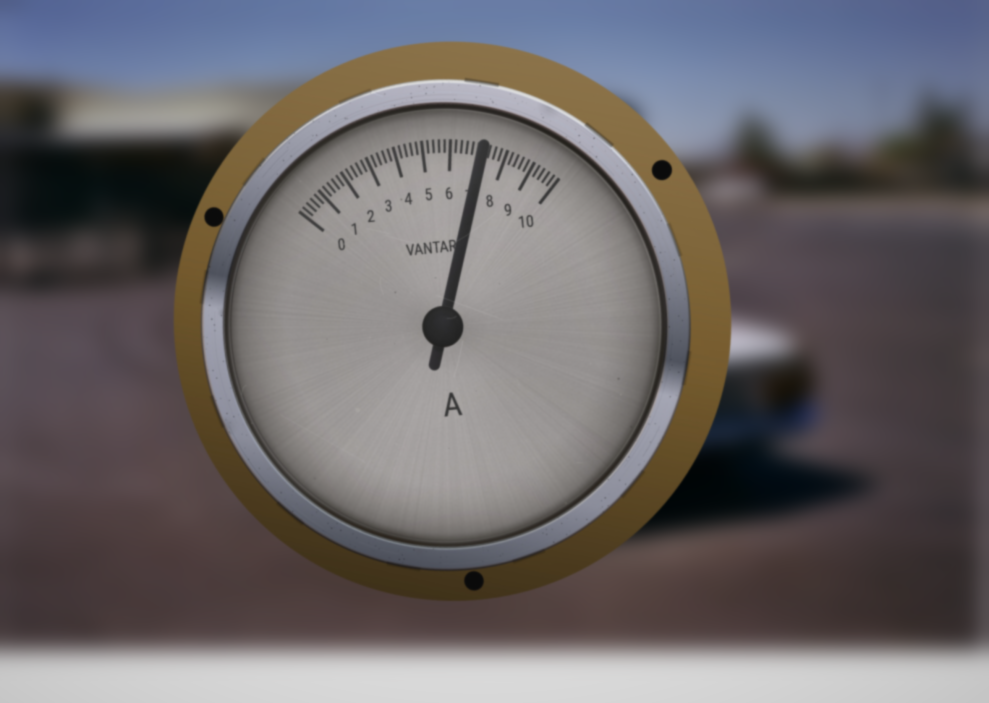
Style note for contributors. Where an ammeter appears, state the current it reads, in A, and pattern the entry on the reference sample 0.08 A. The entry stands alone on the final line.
7.2 A
